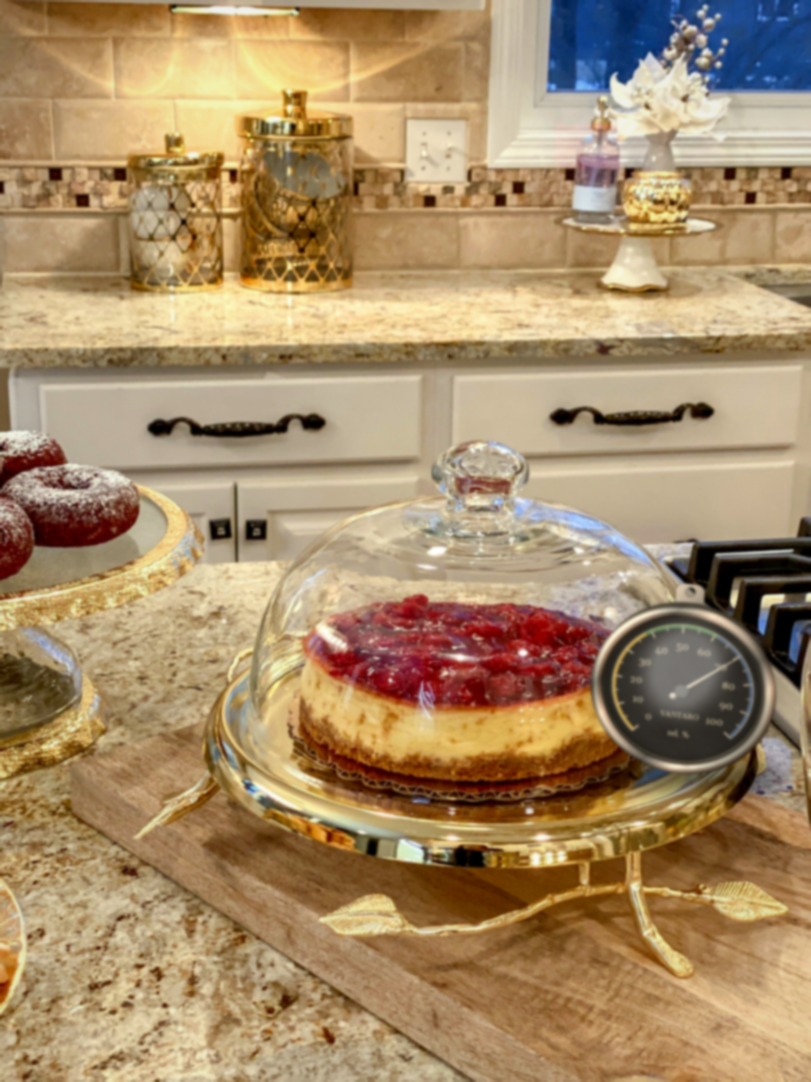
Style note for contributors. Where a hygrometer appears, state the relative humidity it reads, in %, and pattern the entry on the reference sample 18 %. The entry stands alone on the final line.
70 %
